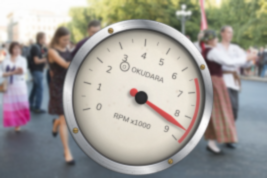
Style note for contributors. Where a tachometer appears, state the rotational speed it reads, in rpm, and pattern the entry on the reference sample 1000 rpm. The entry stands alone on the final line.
8500 rpm
